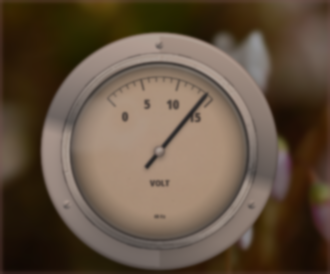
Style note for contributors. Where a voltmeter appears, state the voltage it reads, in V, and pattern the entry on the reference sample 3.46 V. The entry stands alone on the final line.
14 V
